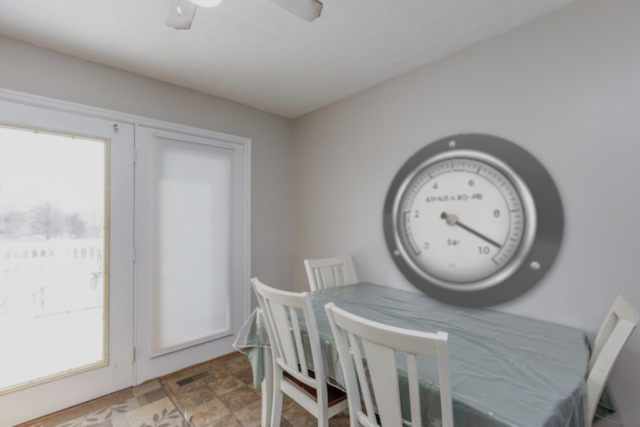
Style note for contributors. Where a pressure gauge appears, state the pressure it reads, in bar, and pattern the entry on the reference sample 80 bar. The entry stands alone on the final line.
9.4 bar
